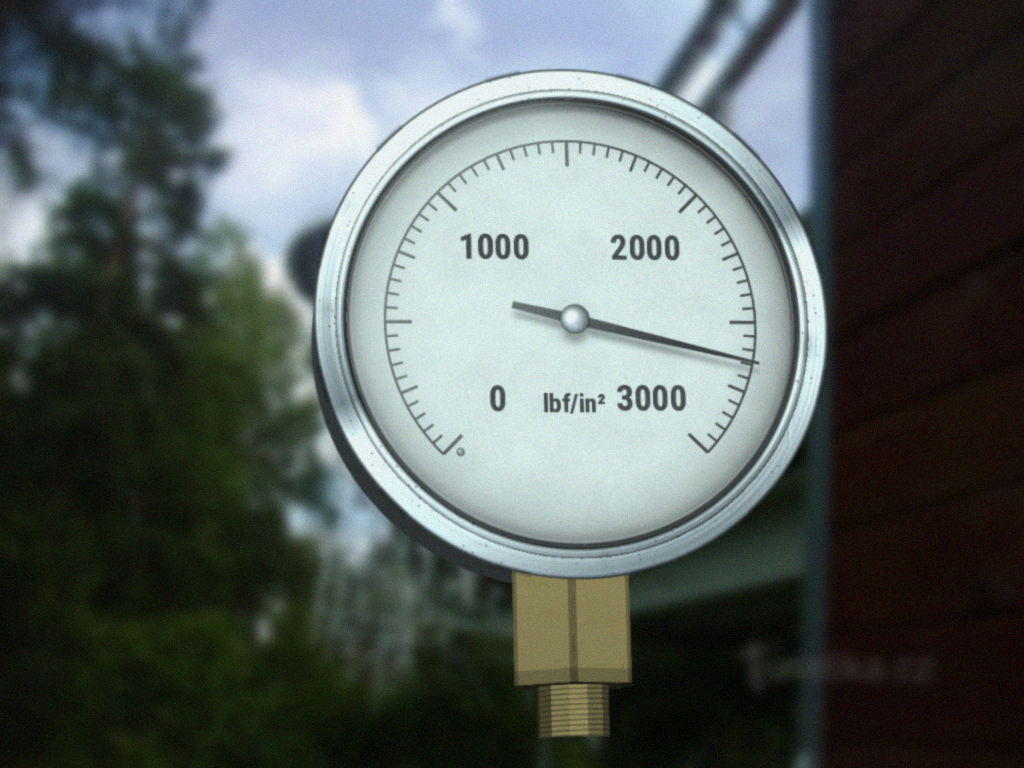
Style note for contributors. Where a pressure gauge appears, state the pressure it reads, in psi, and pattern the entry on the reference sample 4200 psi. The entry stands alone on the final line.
2650 psi
